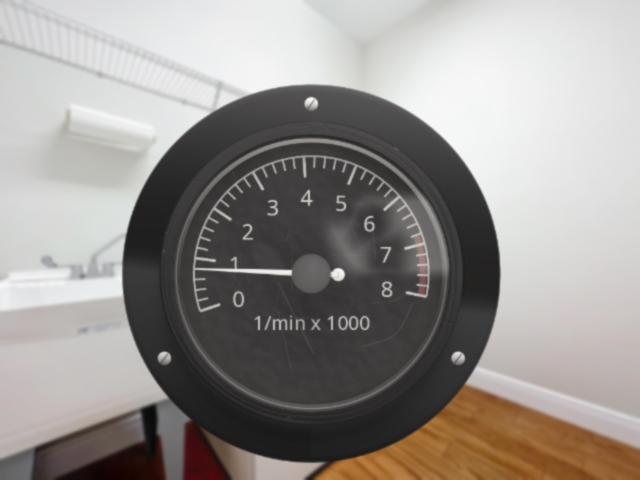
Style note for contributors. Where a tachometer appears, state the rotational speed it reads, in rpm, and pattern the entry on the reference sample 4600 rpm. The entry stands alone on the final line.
800 rpm
